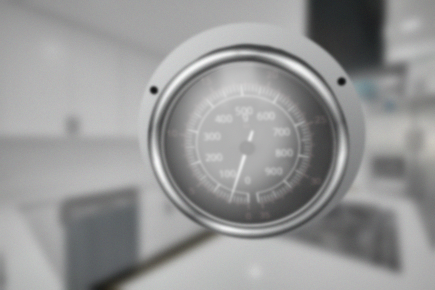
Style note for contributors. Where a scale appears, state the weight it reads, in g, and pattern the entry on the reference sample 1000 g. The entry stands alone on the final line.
50 g
